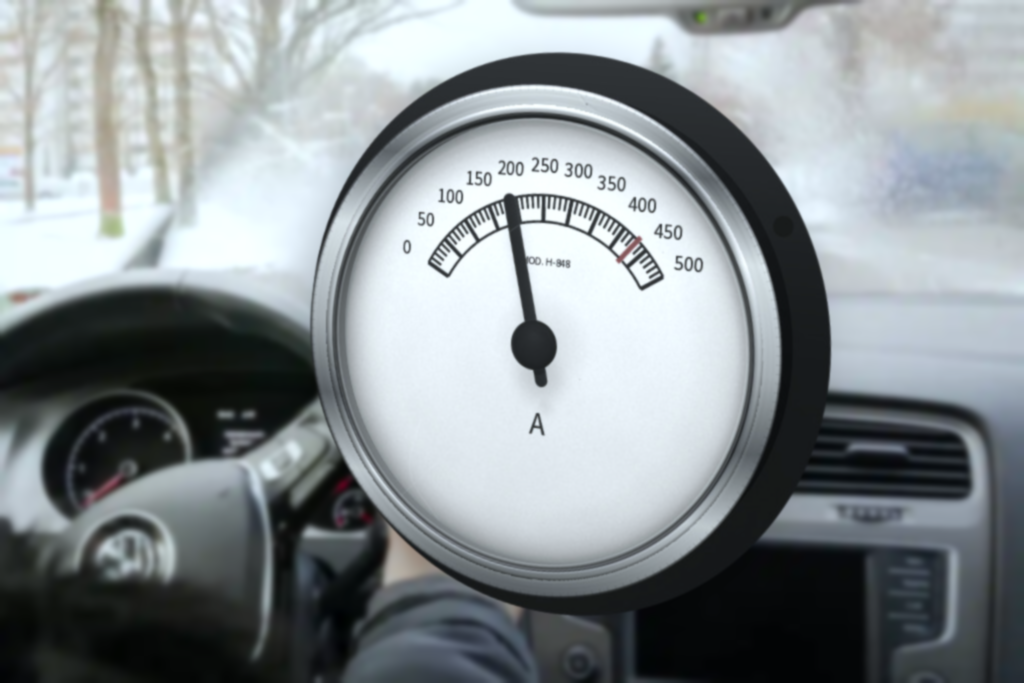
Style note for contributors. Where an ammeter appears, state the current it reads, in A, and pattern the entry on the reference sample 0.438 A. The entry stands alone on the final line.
200 A
